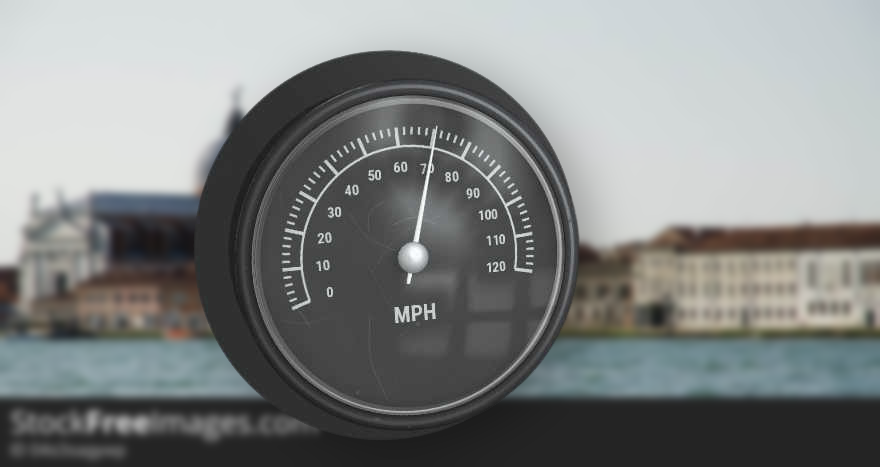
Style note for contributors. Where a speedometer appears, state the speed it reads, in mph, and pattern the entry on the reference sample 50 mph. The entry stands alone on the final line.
70 mph
